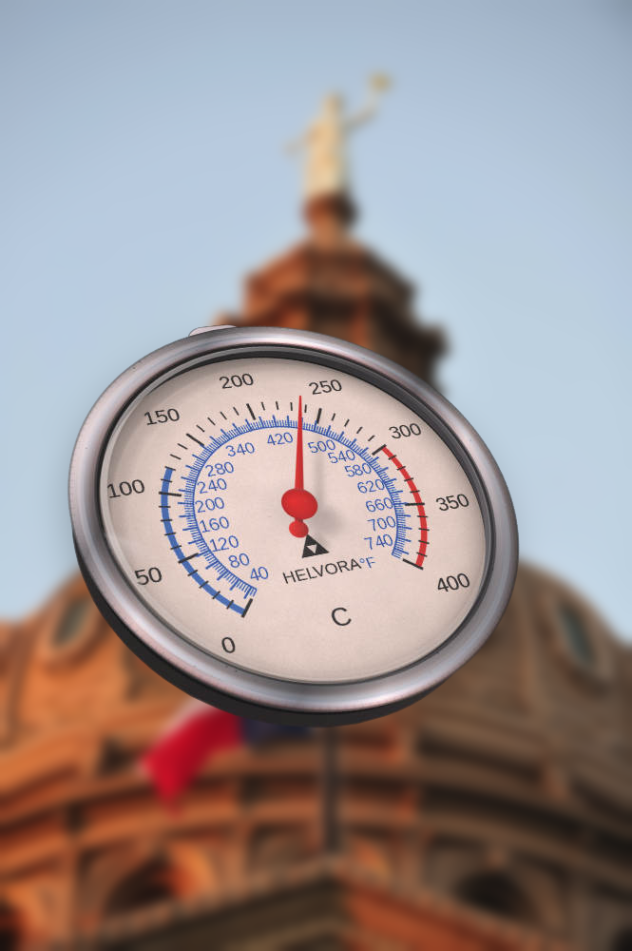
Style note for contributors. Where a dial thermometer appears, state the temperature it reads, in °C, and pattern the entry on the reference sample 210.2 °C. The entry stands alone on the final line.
235 °C
